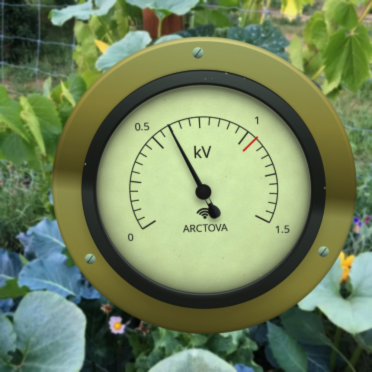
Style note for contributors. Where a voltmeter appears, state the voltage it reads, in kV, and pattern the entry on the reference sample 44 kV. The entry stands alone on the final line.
0.6 kV
